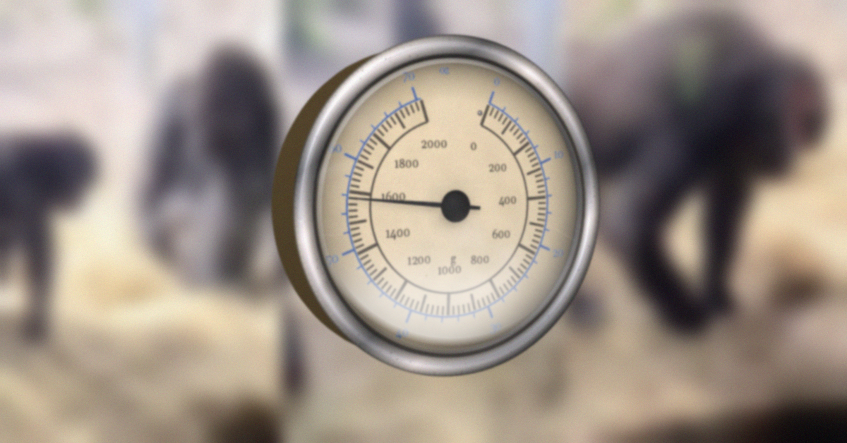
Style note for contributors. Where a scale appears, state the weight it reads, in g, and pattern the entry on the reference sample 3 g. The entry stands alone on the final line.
1580 g
